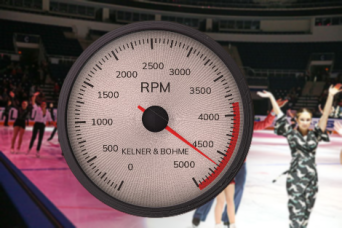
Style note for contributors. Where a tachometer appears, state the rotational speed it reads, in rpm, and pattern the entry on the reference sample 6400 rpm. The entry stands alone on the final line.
4650 rpm
